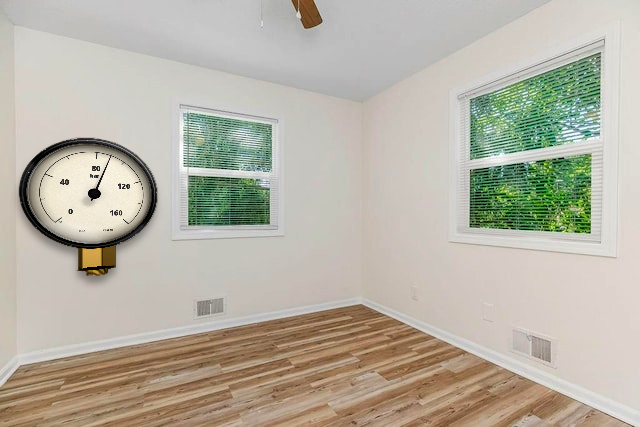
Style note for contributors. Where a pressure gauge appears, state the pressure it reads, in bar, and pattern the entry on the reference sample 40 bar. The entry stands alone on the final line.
90 bar
